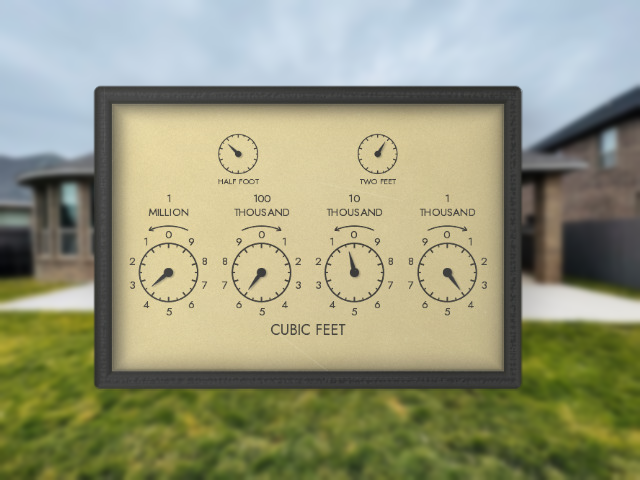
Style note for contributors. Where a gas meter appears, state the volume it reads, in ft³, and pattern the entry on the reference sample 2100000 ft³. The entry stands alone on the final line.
360400 ft³
